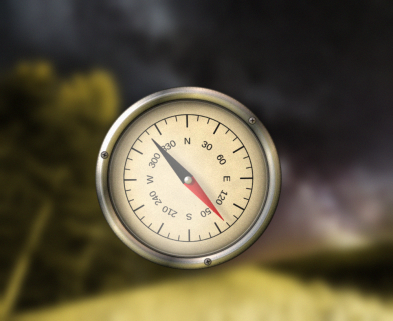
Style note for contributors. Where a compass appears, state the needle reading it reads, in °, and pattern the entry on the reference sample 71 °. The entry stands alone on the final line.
140 °
